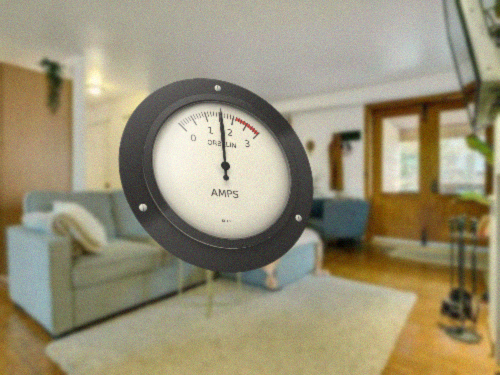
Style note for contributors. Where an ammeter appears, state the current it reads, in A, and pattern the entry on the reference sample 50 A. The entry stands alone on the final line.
1.5 A
